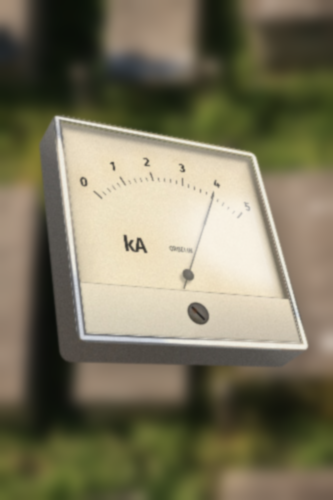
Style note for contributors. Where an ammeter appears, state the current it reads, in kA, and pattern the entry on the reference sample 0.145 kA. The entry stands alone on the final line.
4 kA
